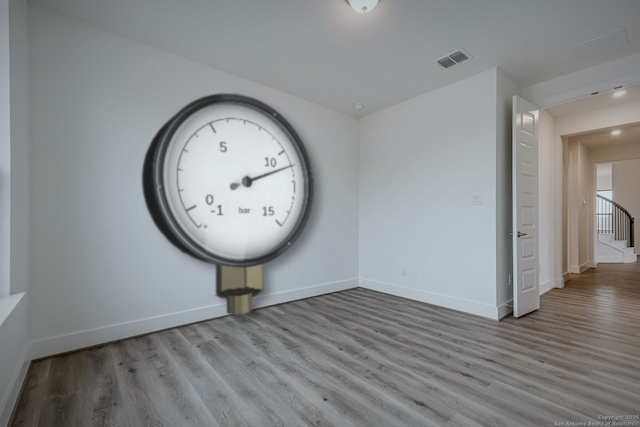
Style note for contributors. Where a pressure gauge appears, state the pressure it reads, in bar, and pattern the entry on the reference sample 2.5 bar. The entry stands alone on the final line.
11 bar
